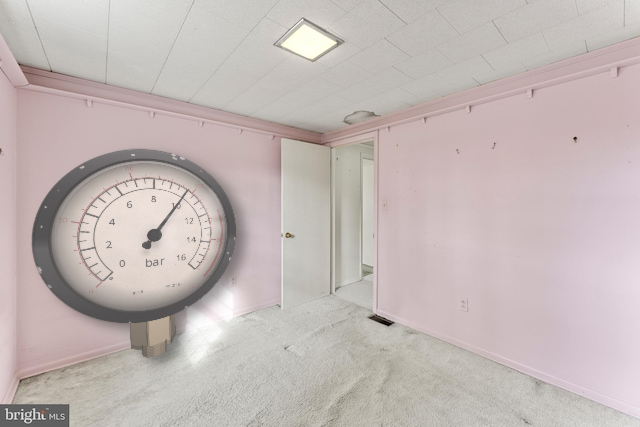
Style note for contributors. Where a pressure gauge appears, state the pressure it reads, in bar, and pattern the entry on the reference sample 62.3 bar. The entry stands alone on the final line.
10 bar
